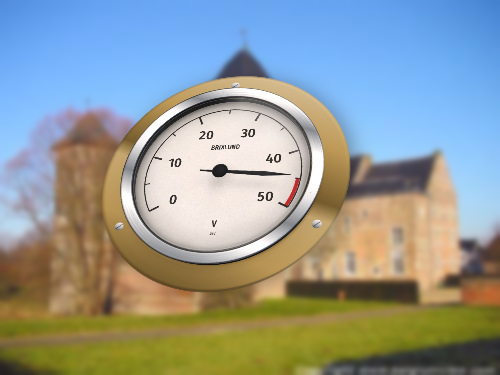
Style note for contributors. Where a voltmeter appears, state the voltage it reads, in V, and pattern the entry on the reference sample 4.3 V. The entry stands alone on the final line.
45 V
